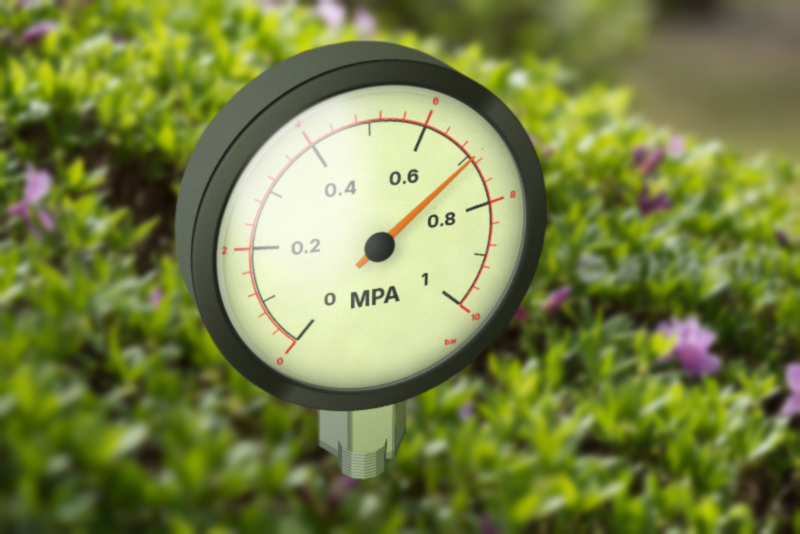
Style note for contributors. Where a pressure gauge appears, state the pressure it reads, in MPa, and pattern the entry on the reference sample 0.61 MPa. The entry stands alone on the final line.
0.7 MPa
